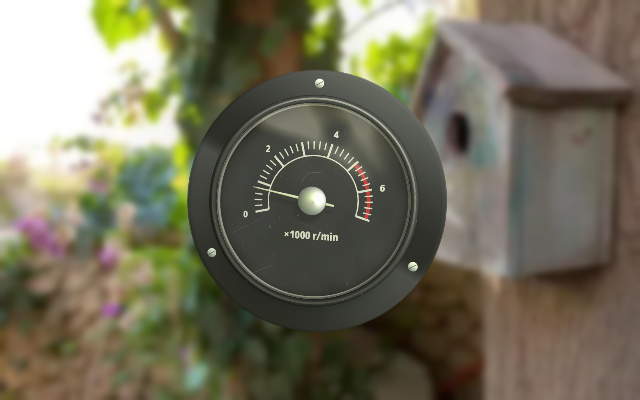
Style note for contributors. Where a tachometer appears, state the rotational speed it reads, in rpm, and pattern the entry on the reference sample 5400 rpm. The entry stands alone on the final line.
800 rpm
